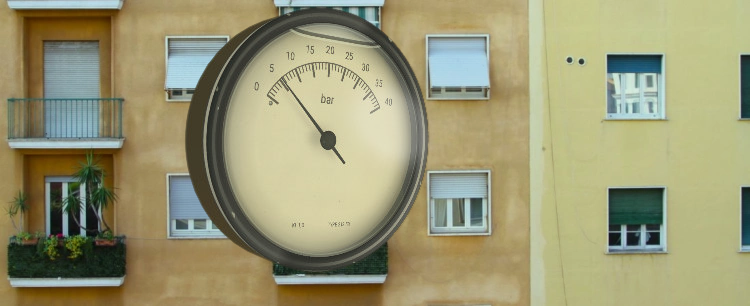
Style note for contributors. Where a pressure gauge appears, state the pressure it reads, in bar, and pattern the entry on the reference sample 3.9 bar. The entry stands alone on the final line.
5 bar
